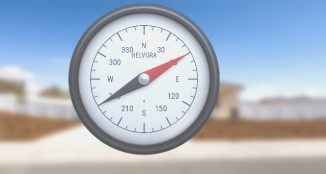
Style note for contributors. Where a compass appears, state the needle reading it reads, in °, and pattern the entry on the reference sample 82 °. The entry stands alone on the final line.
60 °
